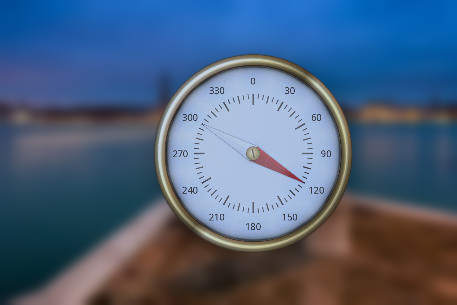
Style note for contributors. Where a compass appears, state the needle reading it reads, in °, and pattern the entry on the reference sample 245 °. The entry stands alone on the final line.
120 °
